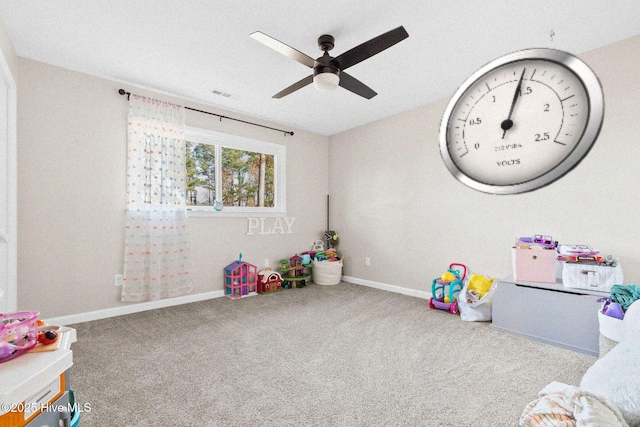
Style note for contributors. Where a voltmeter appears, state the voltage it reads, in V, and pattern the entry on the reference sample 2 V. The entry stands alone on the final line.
1.4 V
